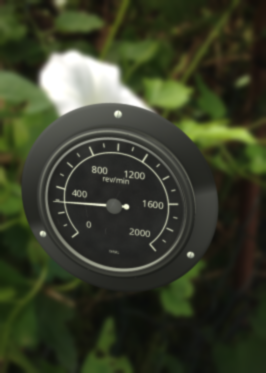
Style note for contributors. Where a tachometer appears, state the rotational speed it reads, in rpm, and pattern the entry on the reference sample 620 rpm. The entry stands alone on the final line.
300 rpm
